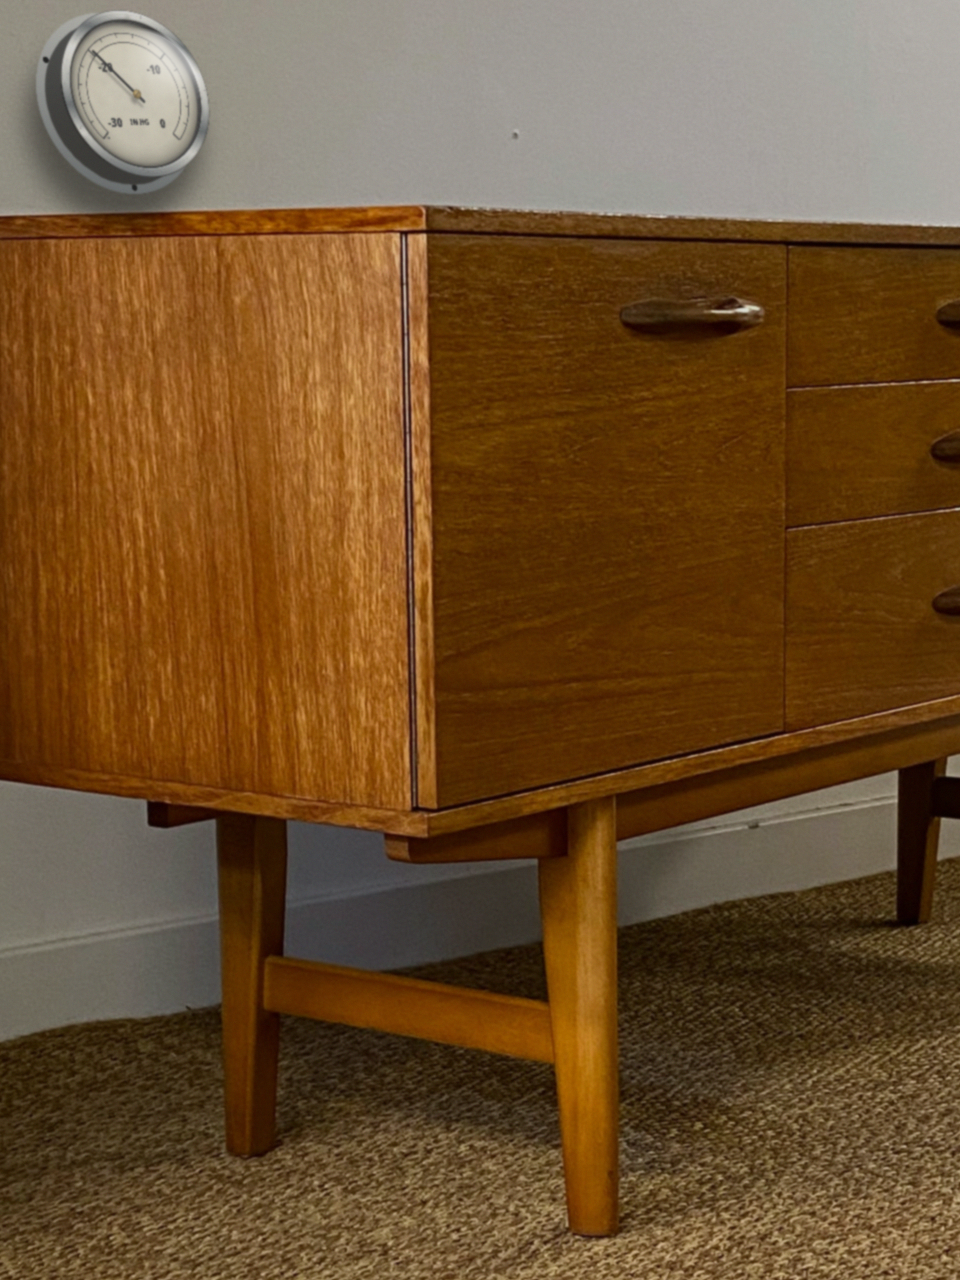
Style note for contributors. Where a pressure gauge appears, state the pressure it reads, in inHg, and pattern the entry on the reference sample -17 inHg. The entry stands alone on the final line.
-20 inHg
